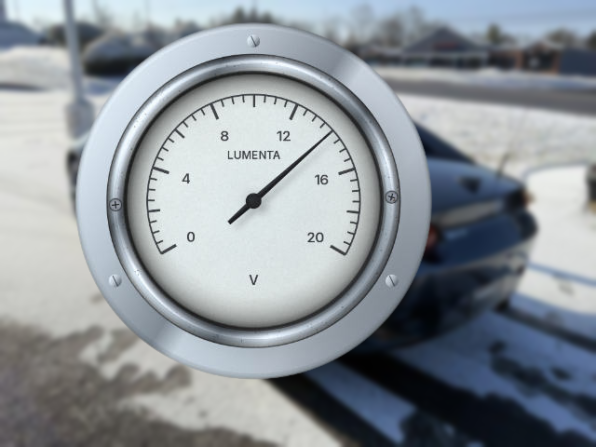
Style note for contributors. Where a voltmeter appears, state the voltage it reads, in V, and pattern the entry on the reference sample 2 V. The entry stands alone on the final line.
14 V
